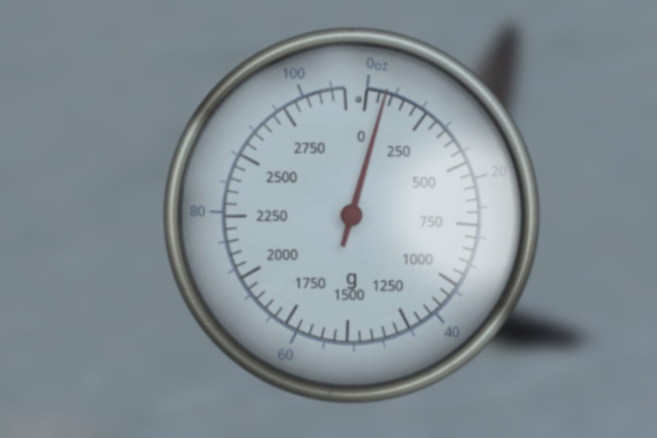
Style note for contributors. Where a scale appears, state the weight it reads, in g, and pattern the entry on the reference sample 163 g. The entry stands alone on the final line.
75 g
